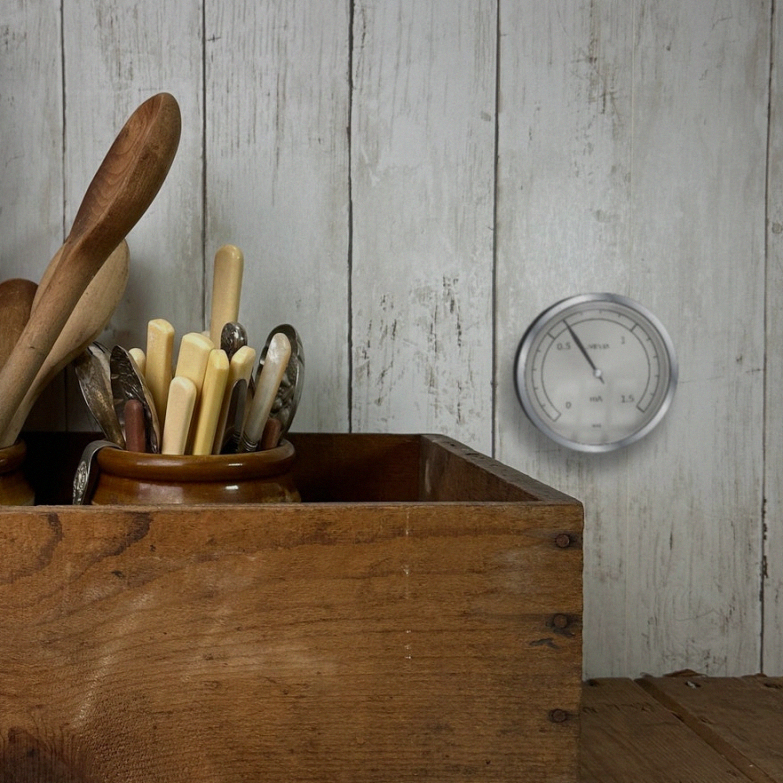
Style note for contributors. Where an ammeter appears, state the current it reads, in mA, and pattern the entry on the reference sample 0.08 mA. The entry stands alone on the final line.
0.6 mA
